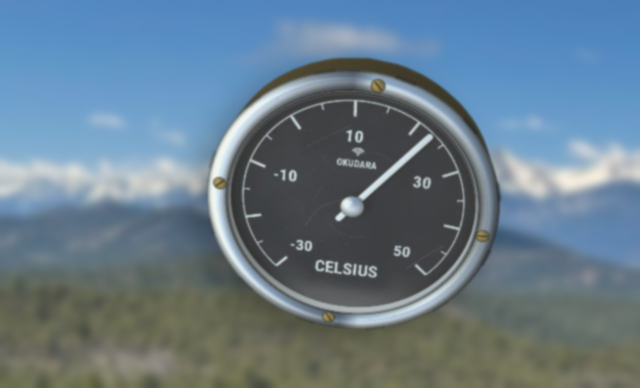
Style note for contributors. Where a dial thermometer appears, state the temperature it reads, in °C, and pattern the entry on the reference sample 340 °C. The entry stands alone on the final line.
22.5 °C
